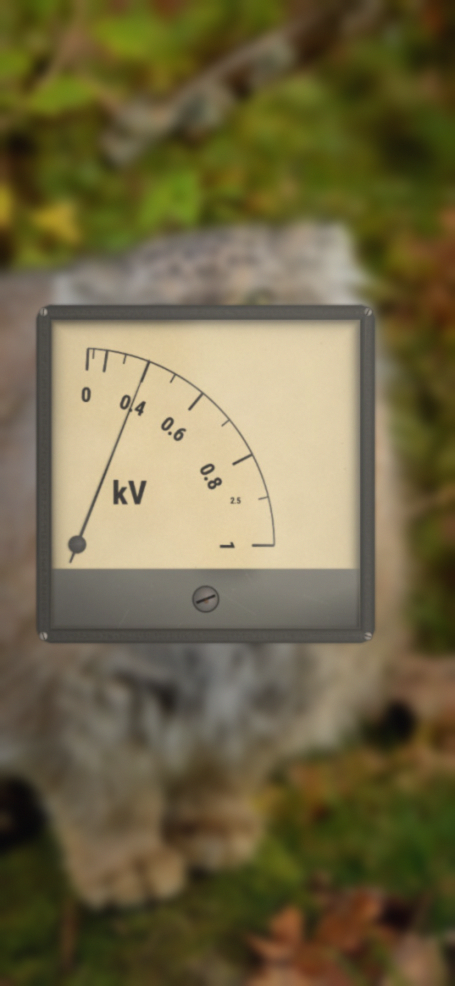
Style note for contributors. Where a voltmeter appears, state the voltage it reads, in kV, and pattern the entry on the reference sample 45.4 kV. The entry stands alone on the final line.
0.4 kV
